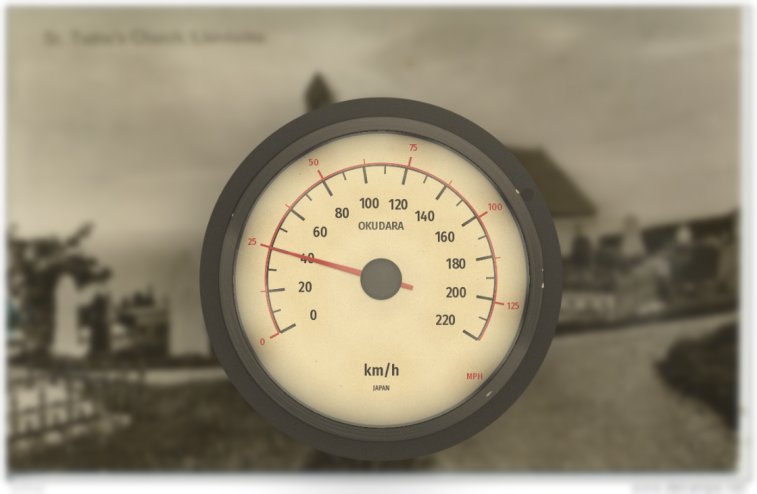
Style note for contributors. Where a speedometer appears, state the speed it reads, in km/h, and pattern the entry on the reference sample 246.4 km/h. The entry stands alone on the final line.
40 km/h
